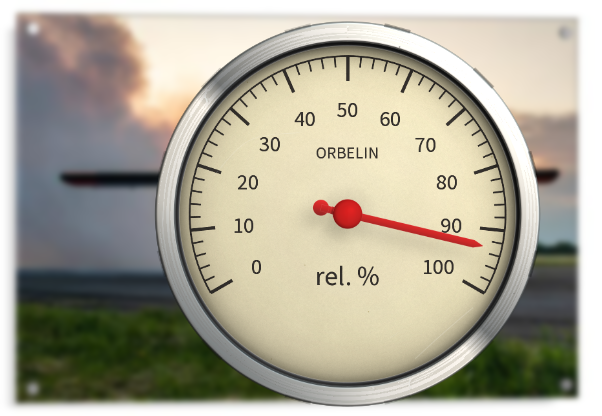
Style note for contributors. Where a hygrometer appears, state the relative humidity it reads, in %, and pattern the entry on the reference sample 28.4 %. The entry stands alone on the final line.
93 %
